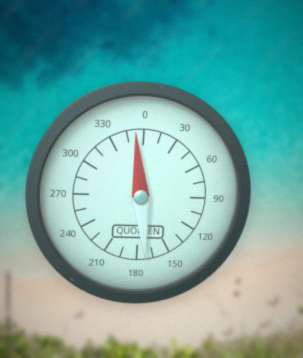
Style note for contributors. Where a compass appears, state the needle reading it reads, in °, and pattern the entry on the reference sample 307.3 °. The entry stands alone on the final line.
352.5 °
